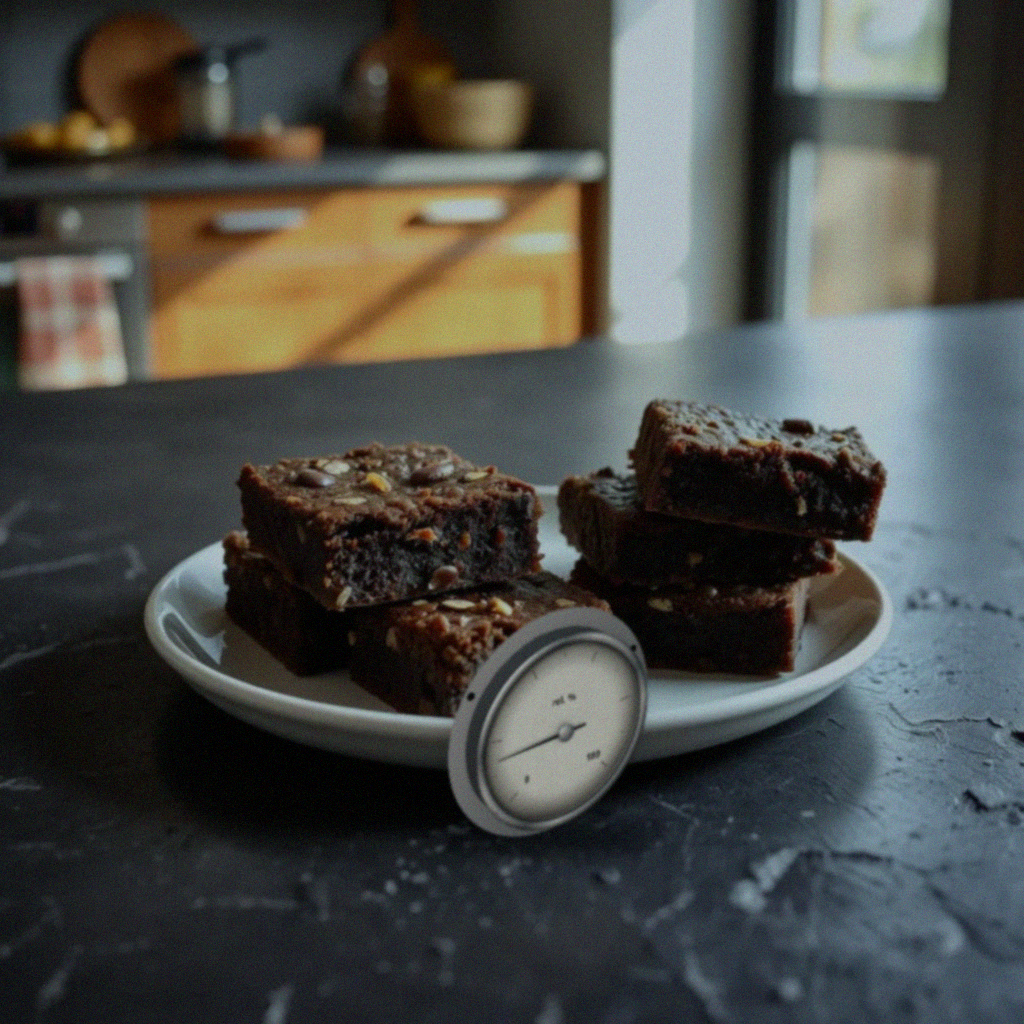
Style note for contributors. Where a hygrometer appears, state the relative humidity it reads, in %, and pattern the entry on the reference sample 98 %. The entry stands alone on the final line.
15 %
